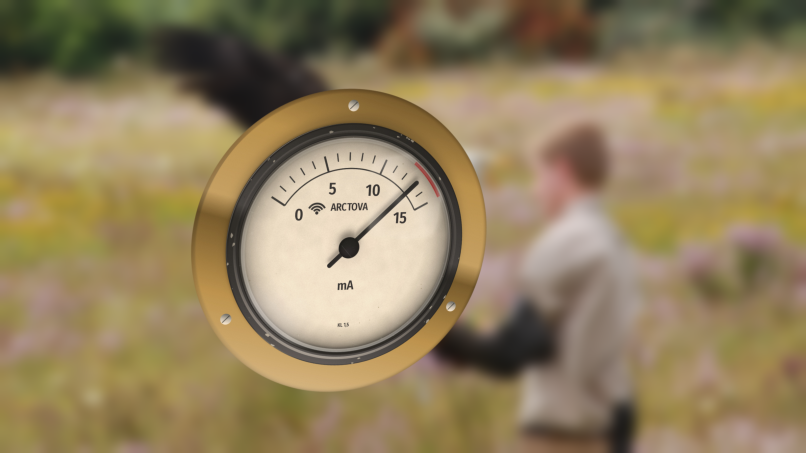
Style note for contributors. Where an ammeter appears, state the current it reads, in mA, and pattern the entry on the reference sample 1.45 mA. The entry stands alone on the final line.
13 mA
